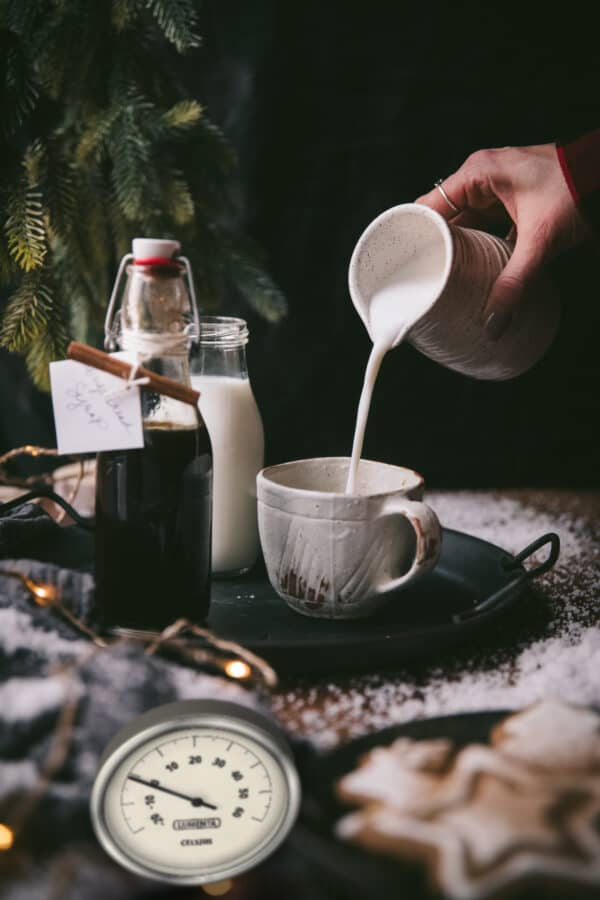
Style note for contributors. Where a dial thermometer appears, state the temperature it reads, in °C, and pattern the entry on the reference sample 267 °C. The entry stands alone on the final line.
0 °C
